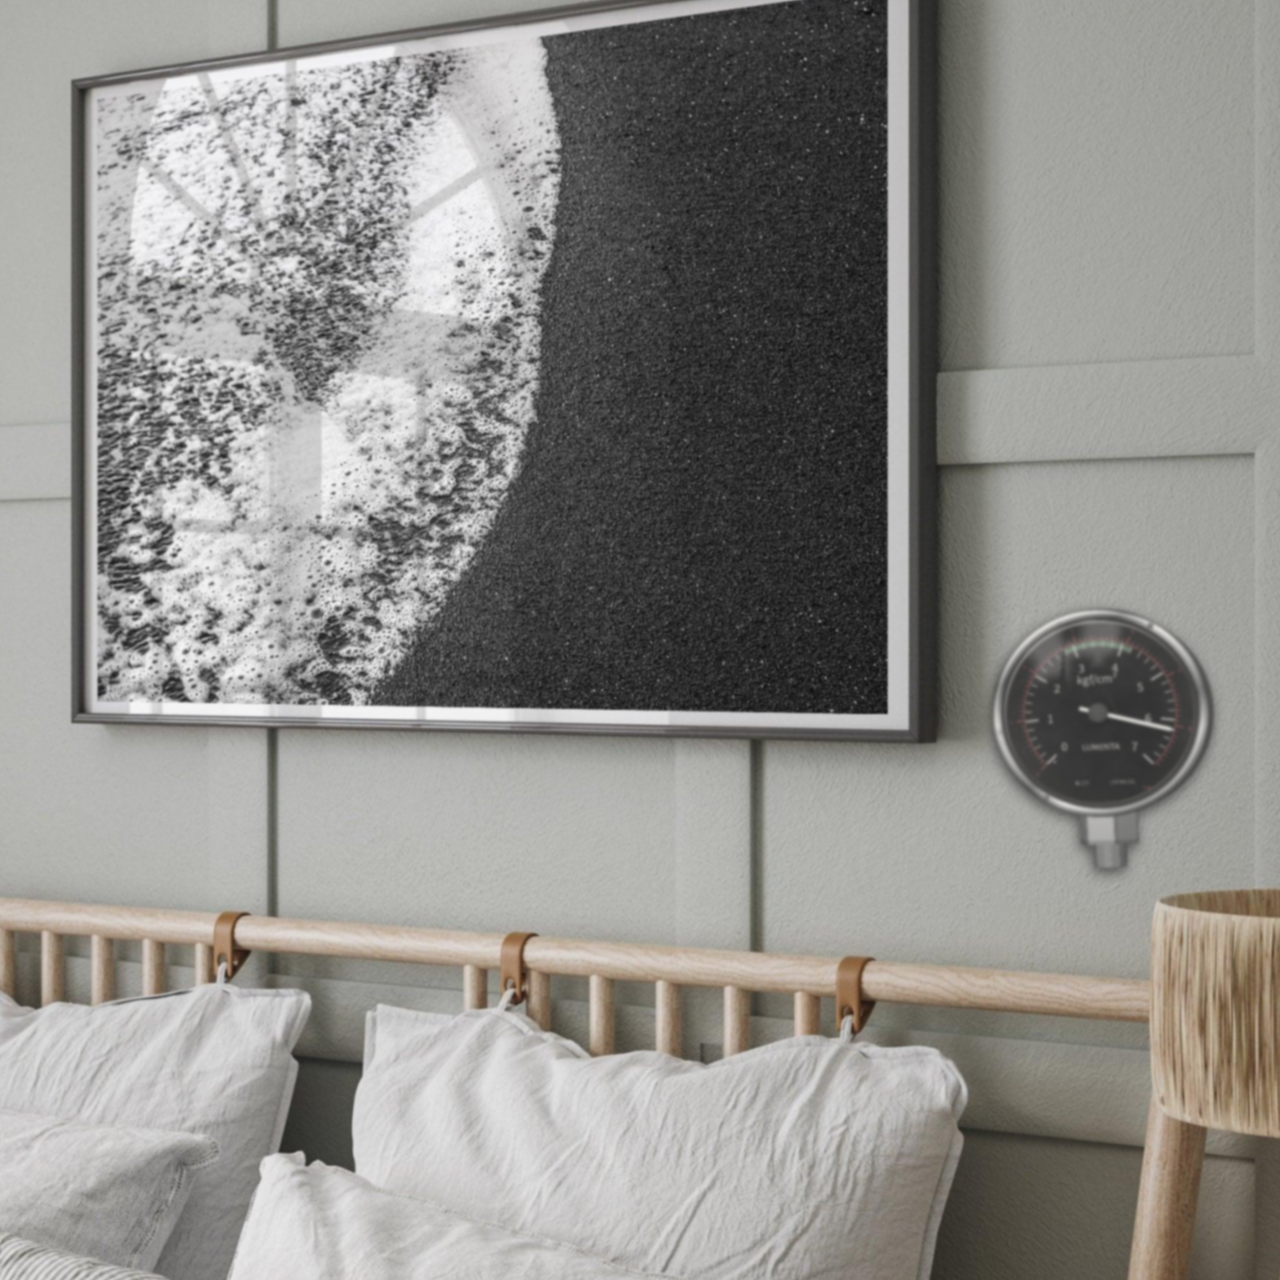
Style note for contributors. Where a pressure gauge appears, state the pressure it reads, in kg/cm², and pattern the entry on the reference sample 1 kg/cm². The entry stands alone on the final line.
6.2 kg/cm²
